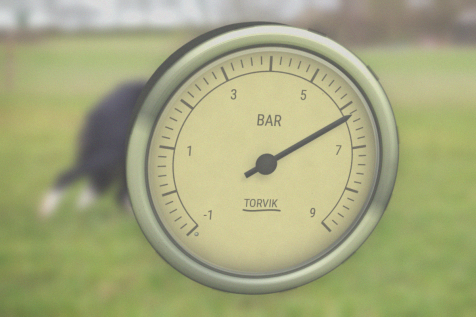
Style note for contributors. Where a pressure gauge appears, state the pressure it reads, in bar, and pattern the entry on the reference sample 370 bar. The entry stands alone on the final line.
6.2 bar
